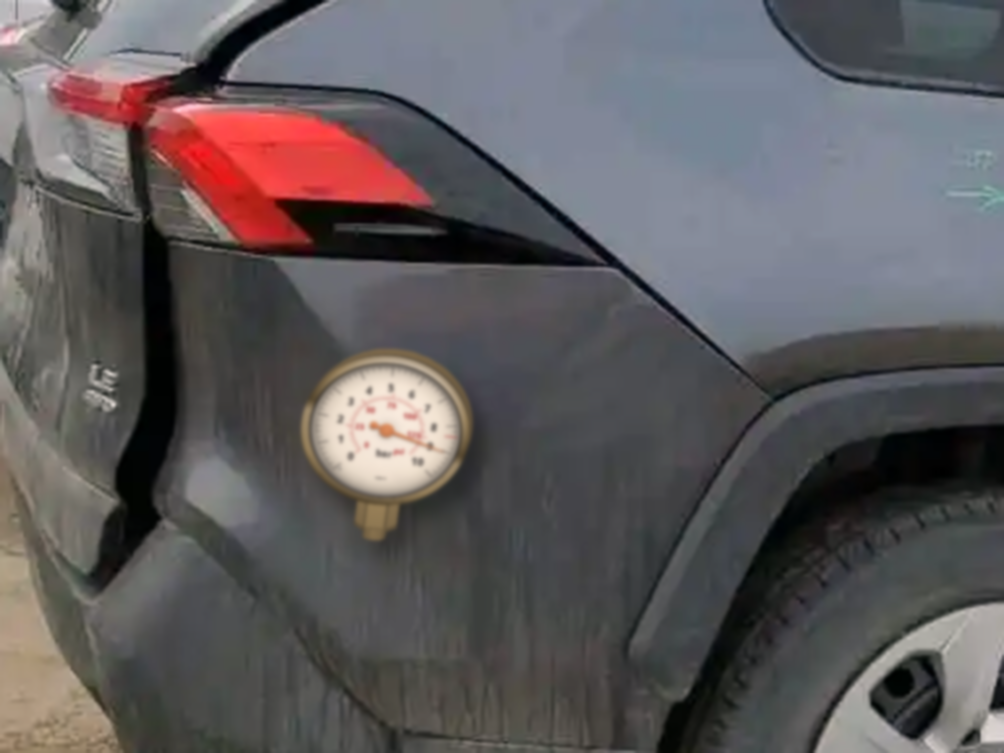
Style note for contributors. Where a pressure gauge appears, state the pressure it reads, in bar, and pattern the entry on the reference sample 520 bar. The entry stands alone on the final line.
9 bar
